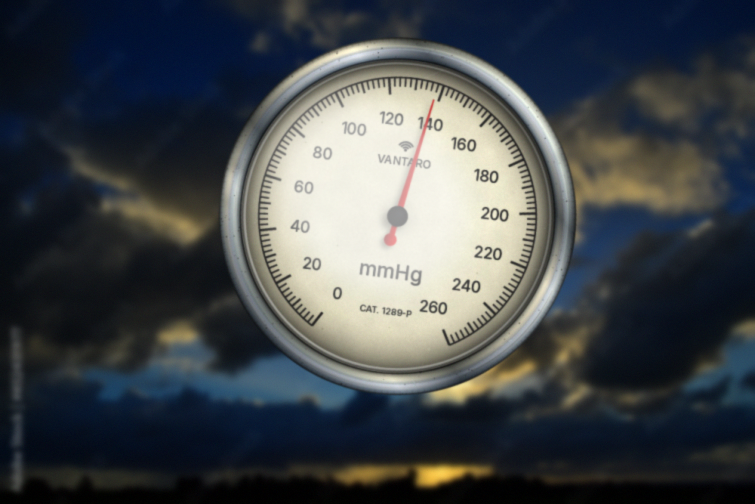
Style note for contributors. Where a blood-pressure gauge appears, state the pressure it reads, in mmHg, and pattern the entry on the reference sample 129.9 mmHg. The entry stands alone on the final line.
138 mmHg
